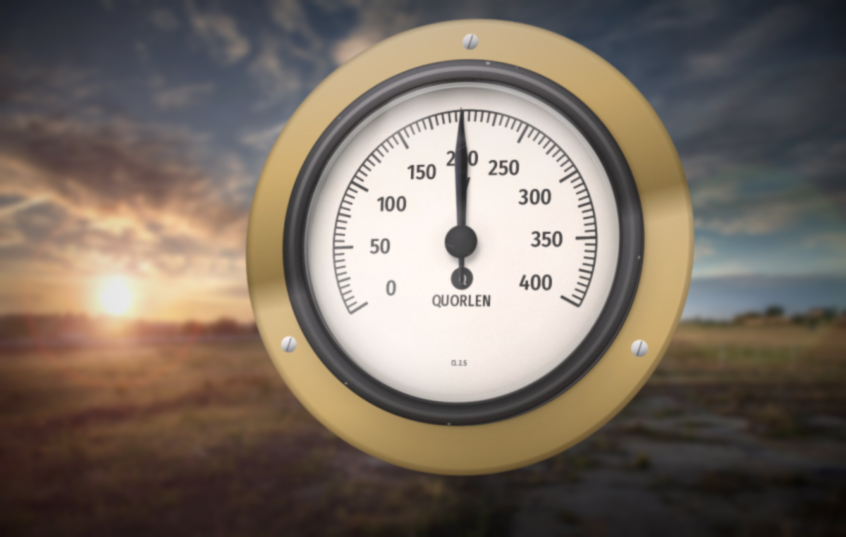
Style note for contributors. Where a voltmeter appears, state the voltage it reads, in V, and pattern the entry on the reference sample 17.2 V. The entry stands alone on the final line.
200 V
